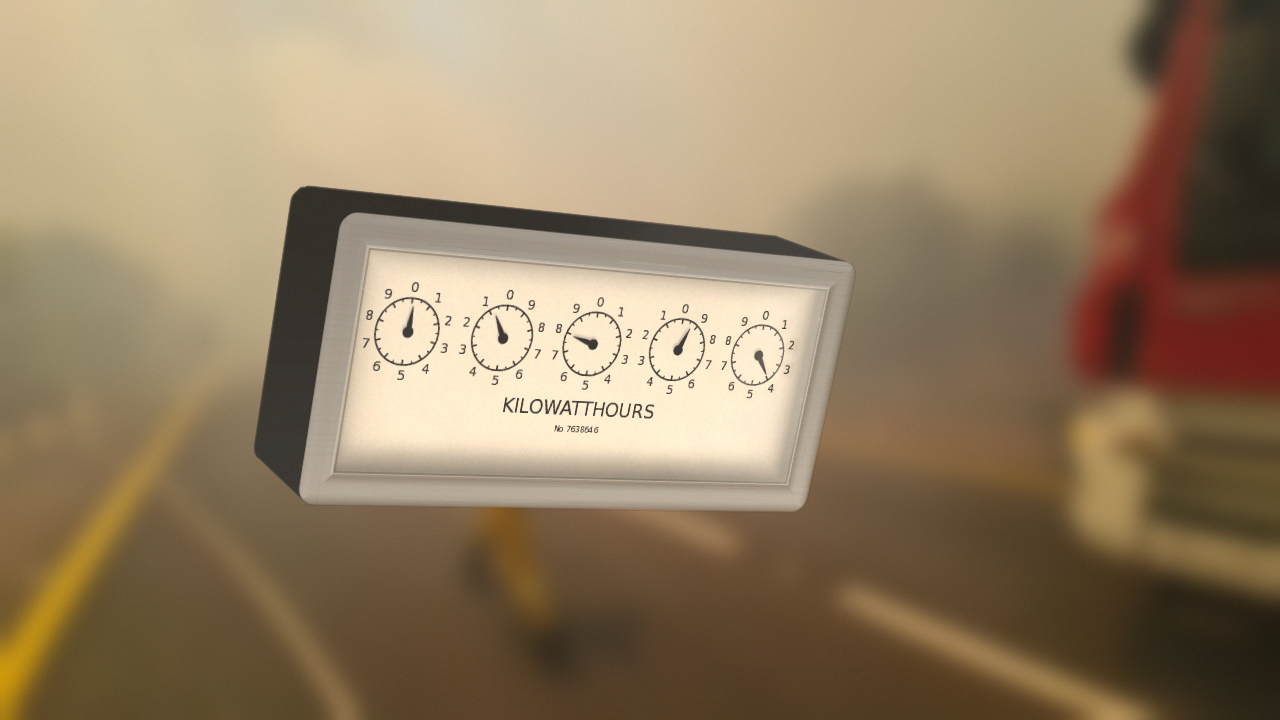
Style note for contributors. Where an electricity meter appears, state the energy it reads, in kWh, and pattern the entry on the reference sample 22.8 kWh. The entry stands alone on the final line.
794 kWh
